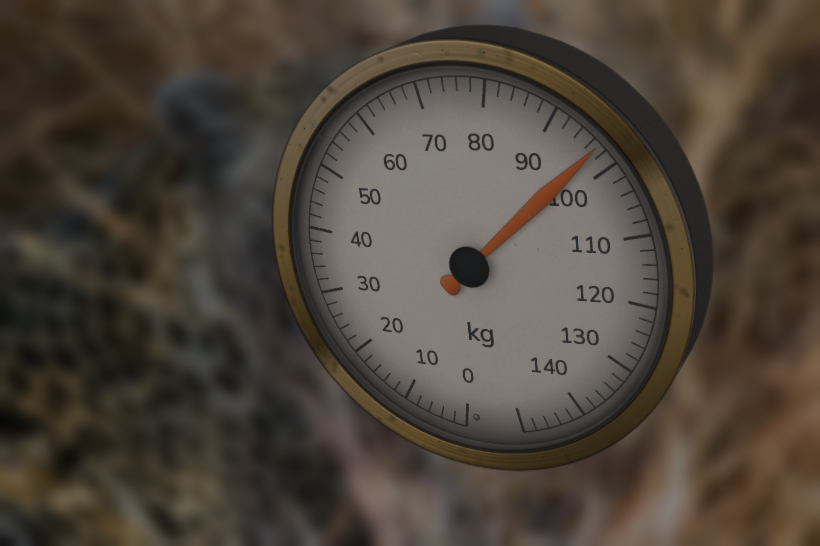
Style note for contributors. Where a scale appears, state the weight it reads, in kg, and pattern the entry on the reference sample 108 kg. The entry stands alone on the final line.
97 kg
